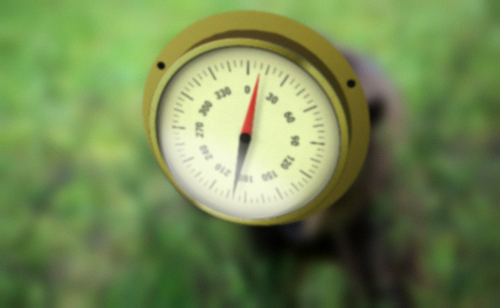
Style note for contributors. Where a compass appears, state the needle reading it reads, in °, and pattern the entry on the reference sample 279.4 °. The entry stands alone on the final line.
10 °
